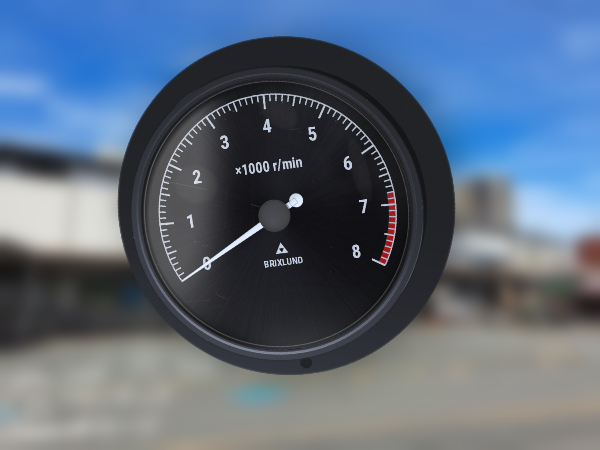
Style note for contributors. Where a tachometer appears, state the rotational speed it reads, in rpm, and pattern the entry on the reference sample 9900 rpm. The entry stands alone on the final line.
0 rpm
